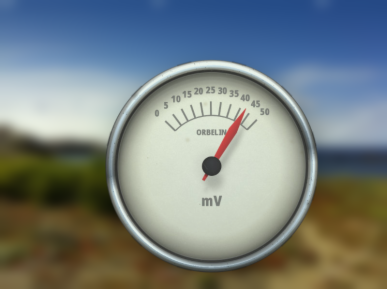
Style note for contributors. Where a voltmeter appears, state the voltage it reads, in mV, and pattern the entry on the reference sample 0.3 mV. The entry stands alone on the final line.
42.5 mV
